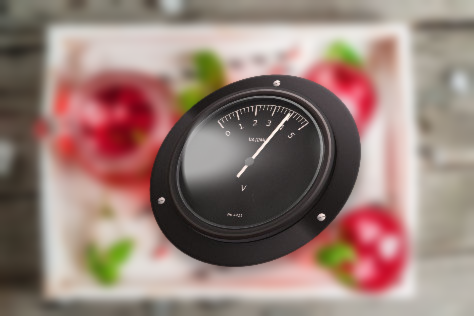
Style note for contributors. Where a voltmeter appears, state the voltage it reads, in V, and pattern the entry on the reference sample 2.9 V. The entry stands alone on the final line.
4 V
